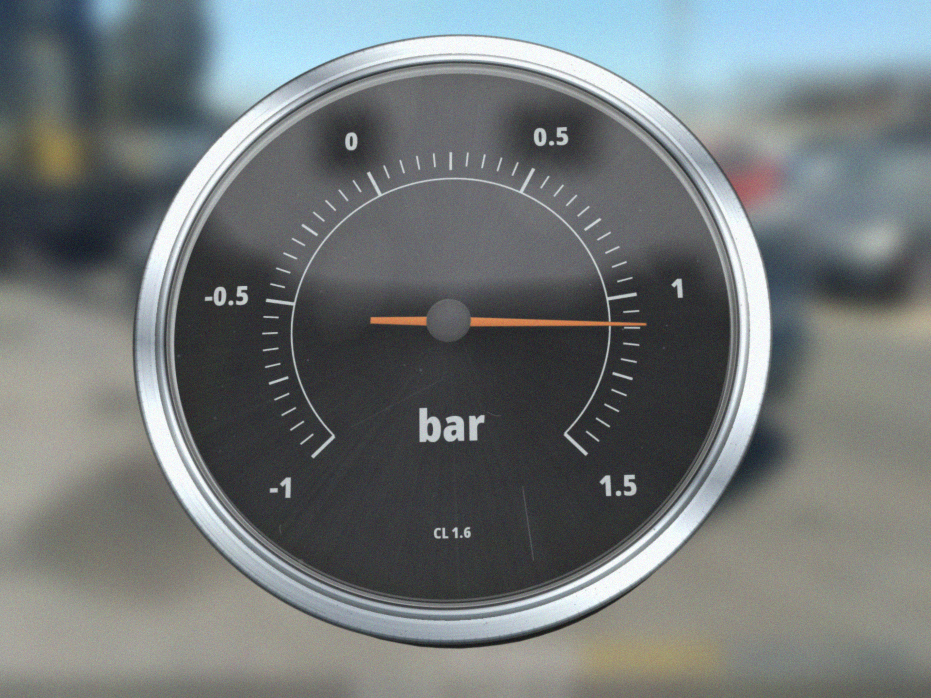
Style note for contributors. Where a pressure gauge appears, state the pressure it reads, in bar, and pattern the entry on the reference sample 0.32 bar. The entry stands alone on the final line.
1.1 bar
